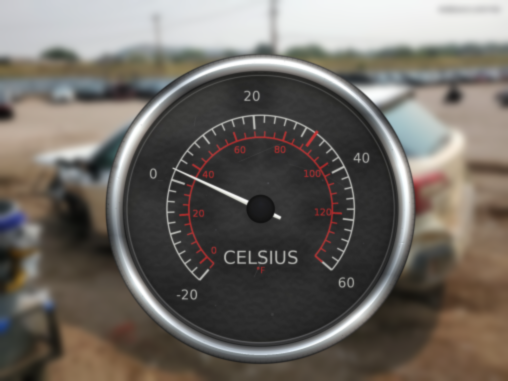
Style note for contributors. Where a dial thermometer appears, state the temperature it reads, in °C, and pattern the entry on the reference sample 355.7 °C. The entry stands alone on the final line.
2 °C
